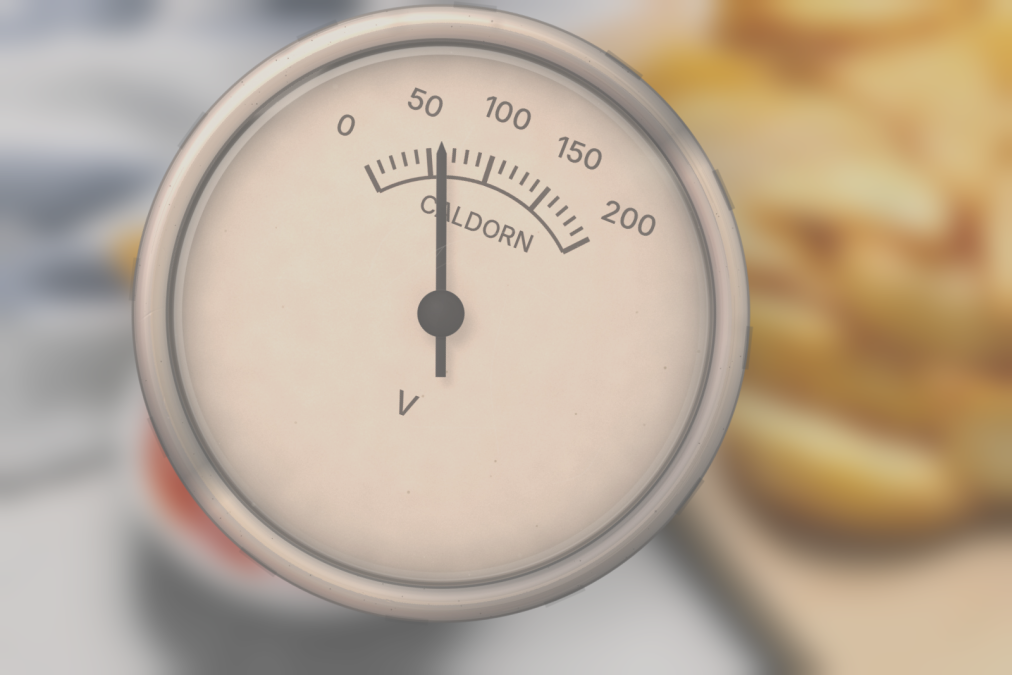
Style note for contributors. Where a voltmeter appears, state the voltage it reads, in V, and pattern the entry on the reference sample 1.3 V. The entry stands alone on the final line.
60 V
